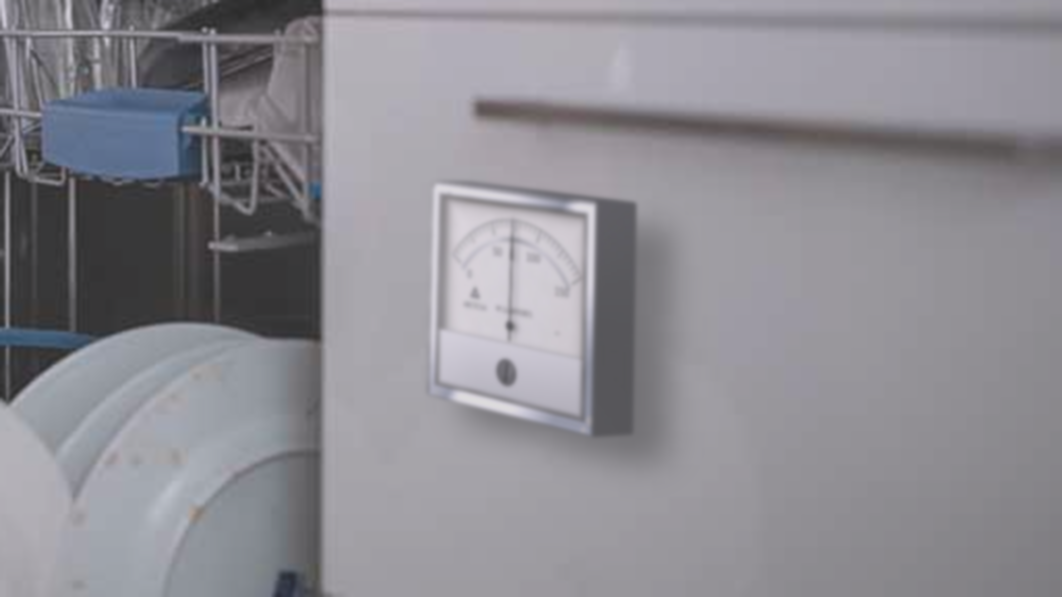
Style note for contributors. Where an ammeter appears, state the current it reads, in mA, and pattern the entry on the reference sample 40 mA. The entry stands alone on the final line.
75 mA
